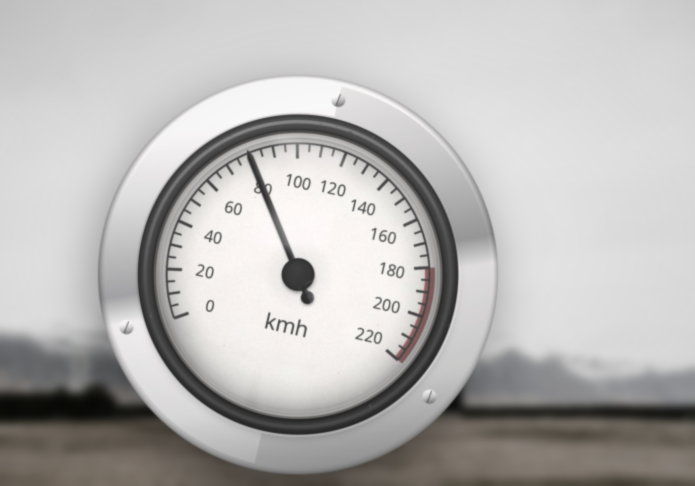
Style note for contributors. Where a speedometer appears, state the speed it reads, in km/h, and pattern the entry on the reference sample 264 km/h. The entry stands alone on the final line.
80 km/h
